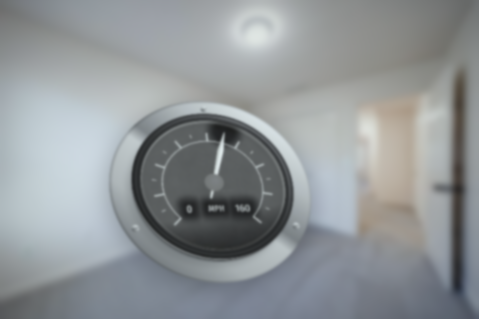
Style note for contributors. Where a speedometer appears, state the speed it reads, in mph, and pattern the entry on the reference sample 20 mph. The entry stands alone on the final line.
90 mph
